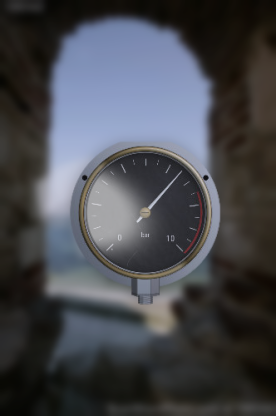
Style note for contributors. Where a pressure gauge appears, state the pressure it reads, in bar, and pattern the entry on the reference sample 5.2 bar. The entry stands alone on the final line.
6.5 bar
